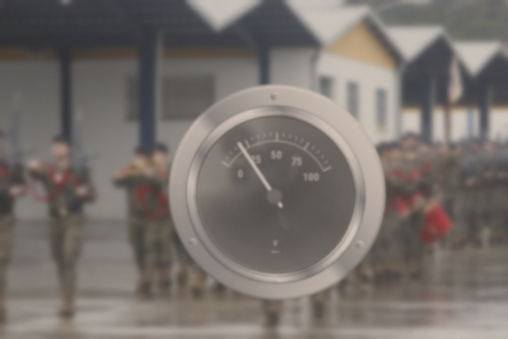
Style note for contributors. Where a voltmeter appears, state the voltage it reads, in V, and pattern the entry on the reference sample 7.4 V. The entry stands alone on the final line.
20 V
